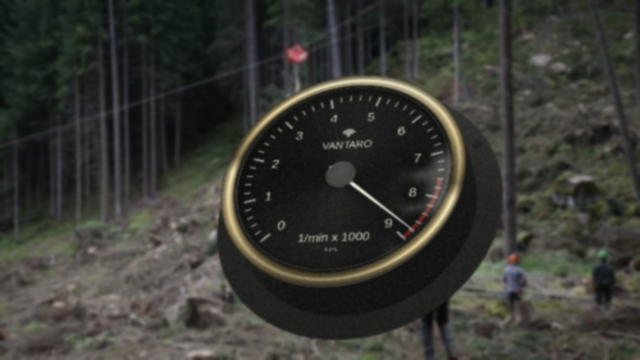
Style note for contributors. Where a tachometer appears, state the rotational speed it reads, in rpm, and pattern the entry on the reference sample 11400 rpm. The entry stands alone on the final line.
8800 rpm
